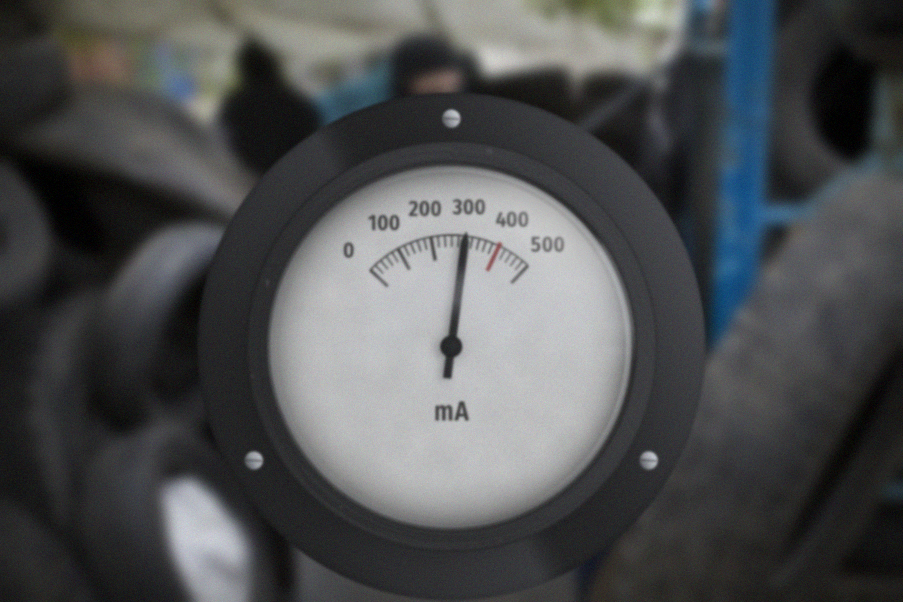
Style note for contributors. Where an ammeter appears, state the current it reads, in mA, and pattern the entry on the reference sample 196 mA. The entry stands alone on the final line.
300 mA
